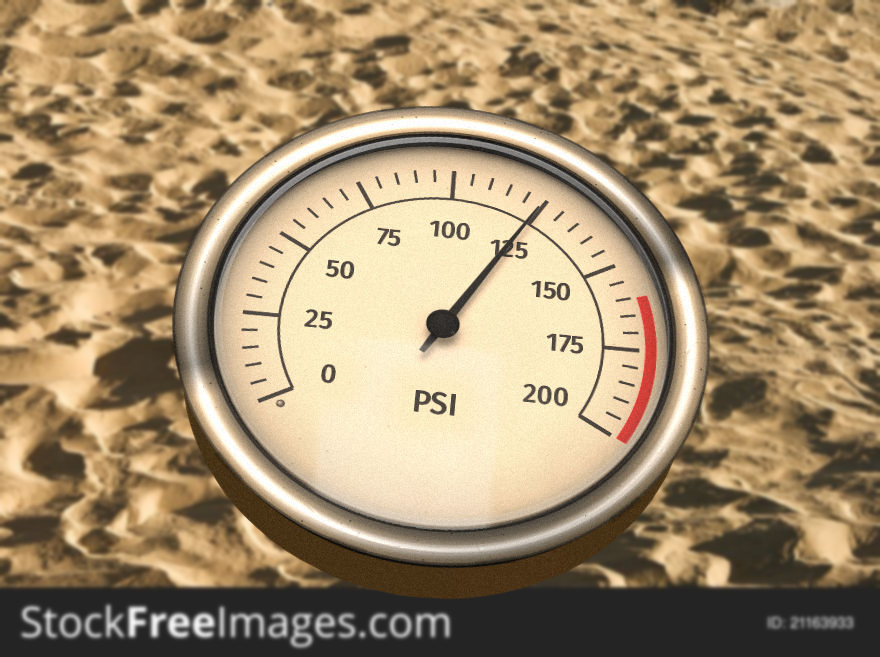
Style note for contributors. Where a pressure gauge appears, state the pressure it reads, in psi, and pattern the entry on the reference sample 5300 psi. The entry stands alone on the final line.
125 psi
